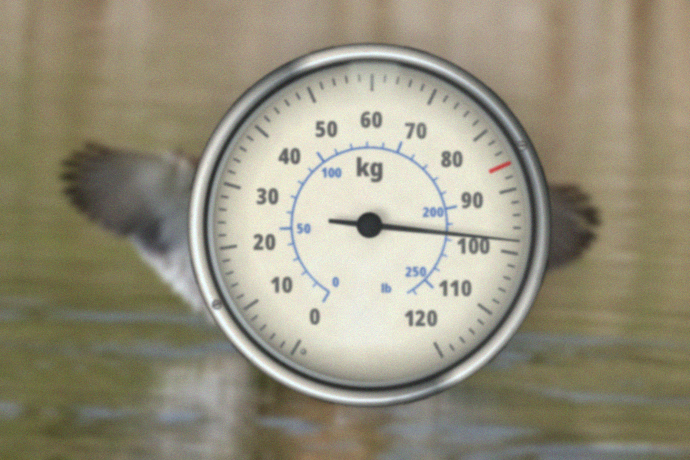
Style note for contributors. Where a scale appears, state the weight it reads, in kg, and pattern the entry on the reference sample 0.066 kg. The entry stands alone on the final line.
98 kg
